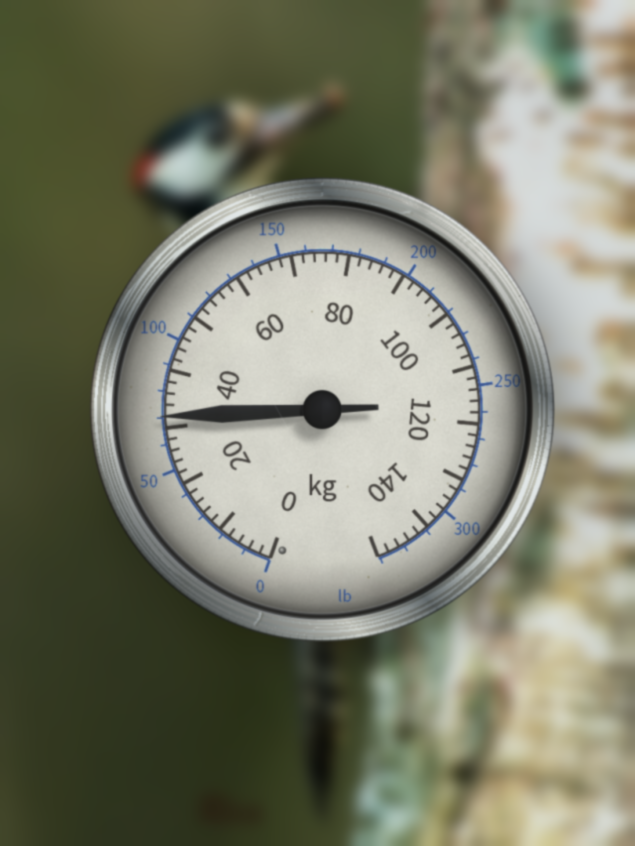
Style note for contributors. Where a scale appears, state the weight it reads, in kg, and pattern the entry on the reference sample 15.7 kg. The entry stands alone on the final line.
32 kg
